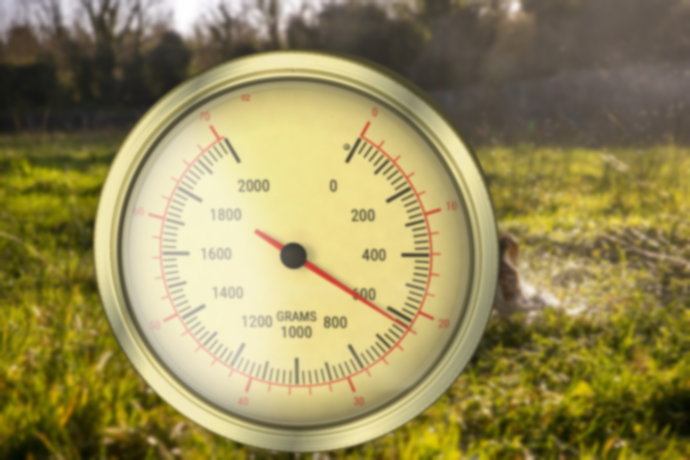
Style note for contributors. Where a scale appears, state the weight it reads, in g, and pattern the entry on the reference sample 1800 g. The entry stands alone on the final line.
620 g
